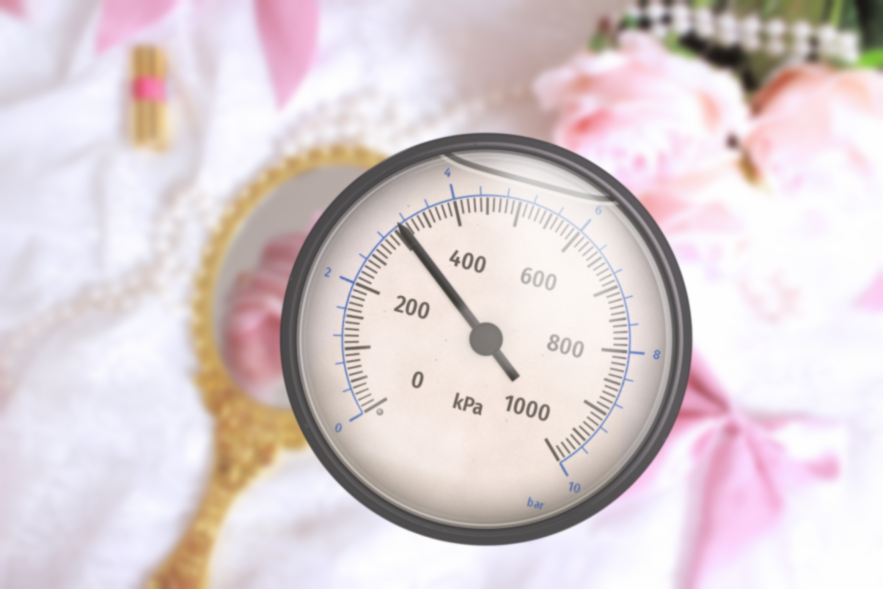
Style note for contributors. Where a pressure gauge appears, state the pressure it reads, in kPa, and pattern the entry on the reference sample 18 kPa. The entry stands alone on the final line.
310 kPa
